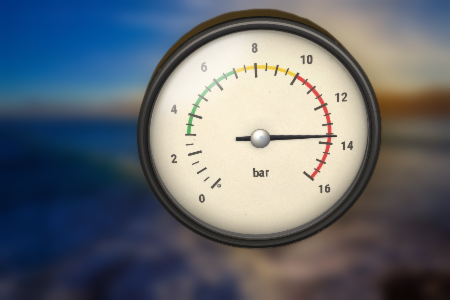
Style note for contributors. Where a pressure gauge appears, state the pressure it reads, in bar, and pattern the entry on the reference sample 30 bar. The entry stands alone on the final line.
13.5 bar
